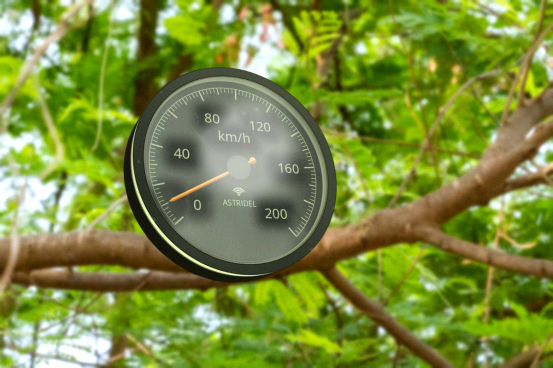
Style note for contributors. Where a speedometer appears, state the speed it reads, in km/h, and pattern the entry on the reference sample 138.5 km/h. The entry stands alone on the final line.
10 km/h
